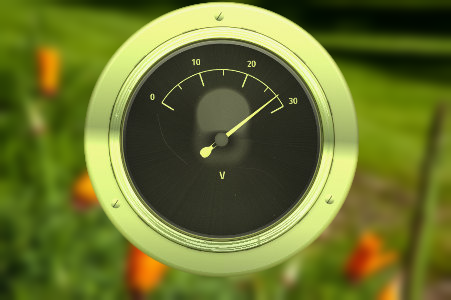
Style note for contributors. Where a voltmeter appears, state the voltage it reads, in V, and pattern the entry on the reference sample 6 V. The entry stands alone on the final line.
27.5 V
